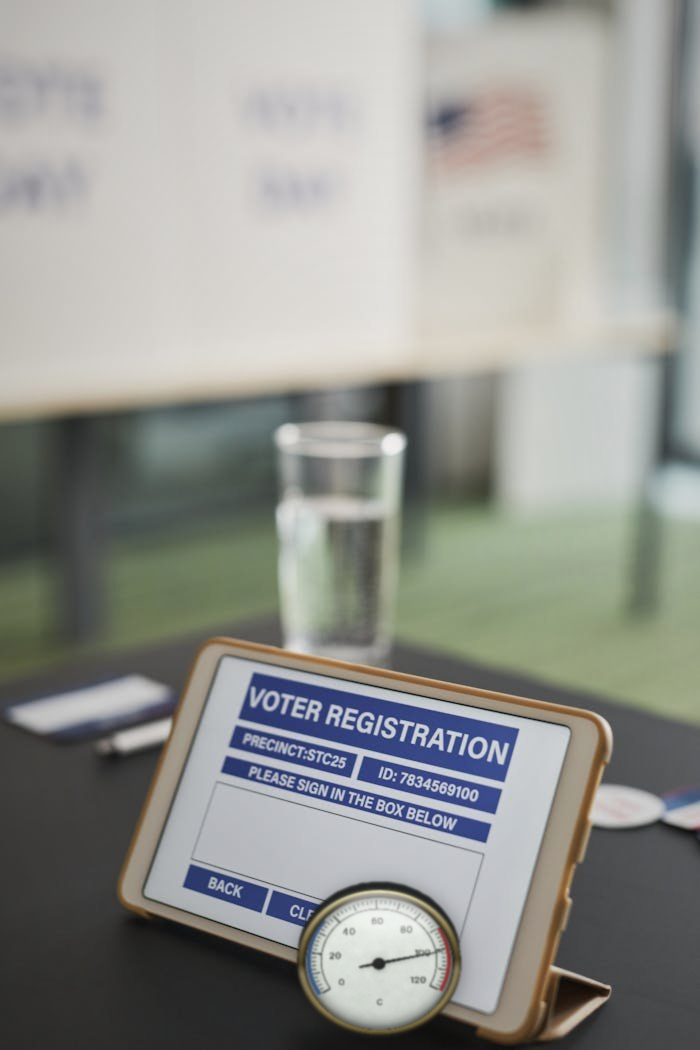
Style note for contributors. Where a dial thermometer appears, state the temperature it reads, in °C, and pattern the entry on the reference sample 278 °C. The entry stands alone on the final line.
100 °C
